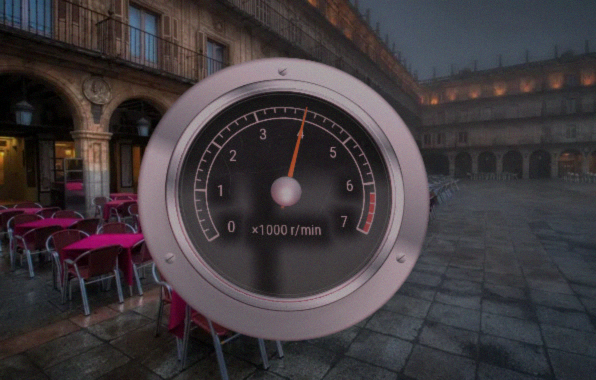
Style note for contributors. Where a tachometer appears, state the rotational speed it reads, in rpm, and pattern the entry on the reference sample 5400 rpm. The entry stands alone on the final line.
4000 rpm
